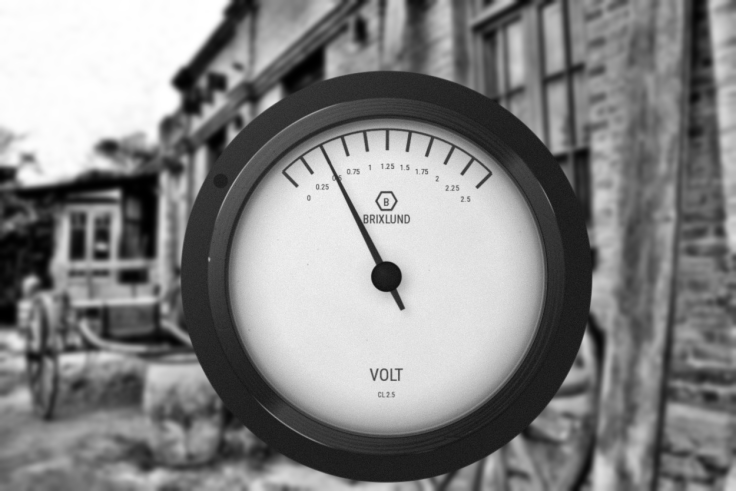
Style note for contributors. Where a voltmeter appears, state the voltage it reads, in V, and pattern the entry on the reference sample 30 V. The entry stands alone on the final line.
0.5 V
